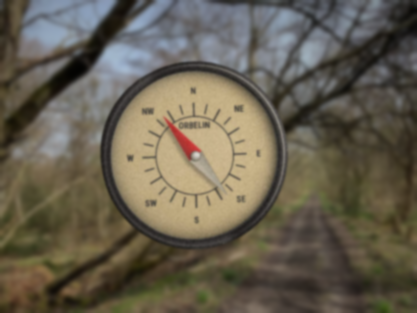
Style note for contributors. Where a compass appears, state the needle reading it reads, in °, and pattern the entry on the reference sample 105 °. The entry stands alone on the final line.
322.5 °
